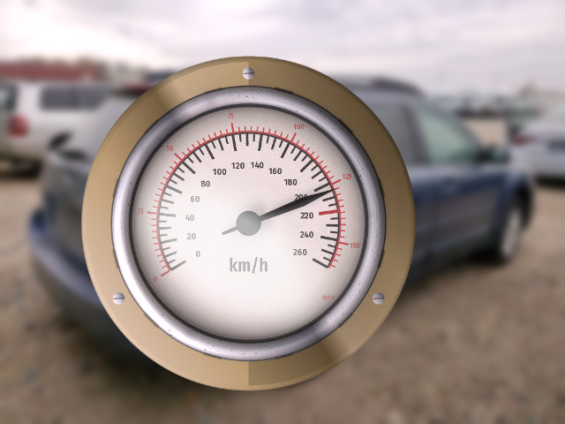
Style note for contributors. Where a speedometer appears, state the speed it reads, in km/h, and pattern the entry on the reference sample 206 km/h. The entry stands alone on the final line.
205 km/h
